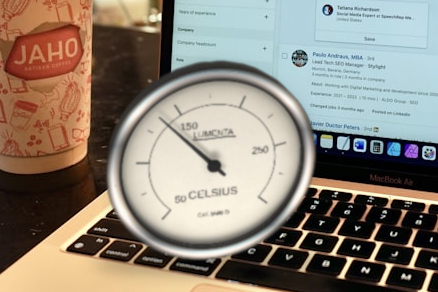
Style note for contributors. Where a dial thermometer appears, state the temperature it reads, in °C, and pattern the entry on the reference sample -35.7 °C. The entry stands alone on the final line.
137.5 °C
